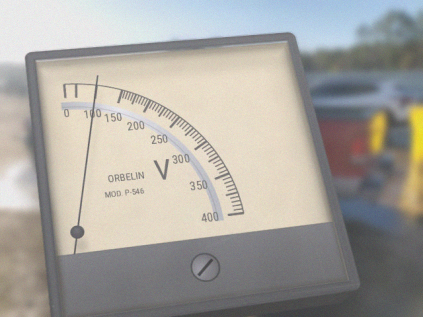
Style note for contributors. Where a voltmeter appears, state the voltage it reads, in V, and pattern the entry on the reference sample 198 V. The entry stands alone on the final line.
100 V
